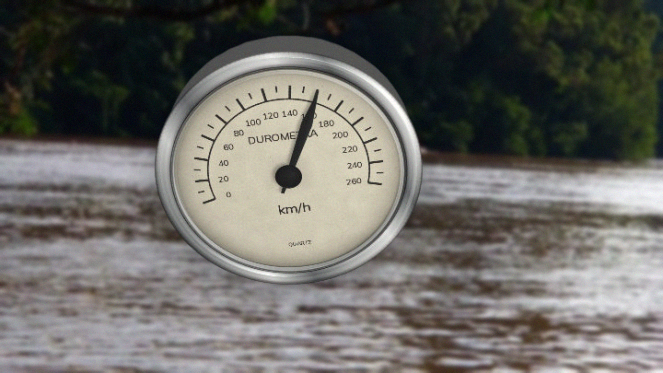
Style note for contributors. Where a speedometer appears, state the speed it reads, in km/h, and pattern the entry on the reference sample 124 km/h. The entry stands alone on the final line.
160 km/h
